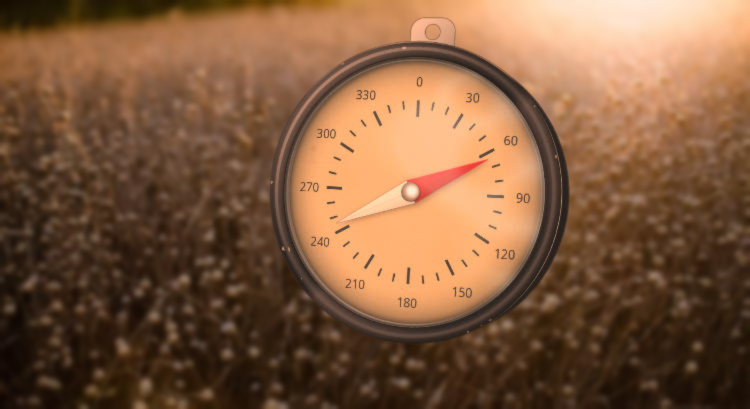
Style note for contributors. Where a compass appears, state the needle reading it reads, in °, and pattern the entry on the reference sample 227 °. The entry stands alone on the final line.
65 °
